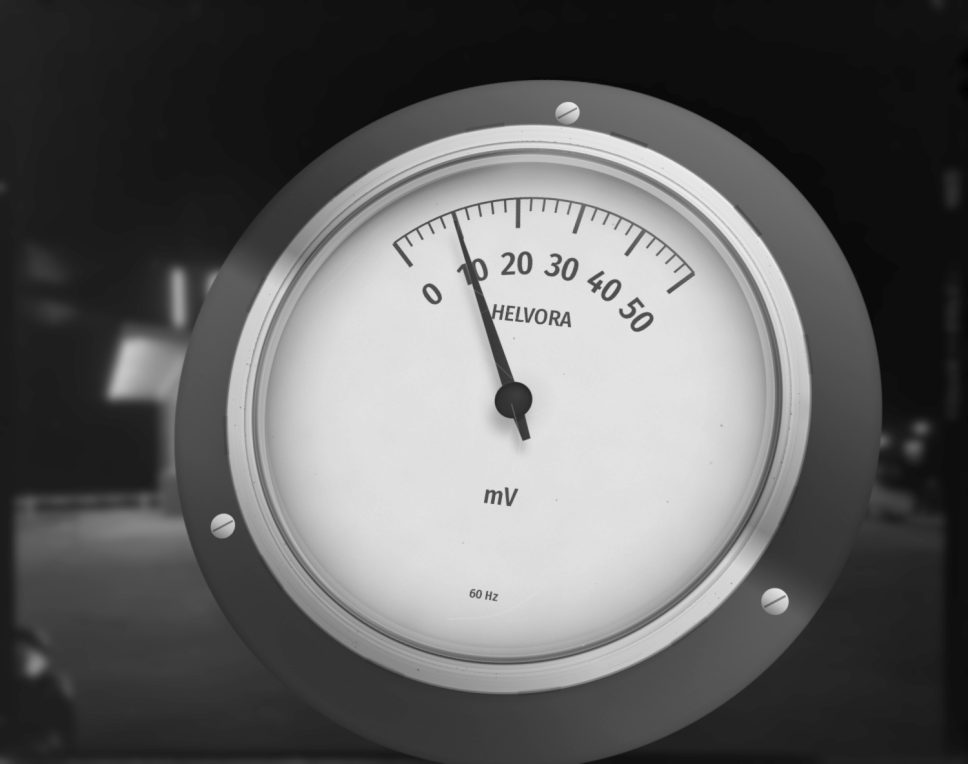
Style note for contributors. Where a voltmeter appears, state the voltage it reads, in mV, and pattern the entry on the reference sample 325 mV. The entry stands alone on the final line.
10 mV
